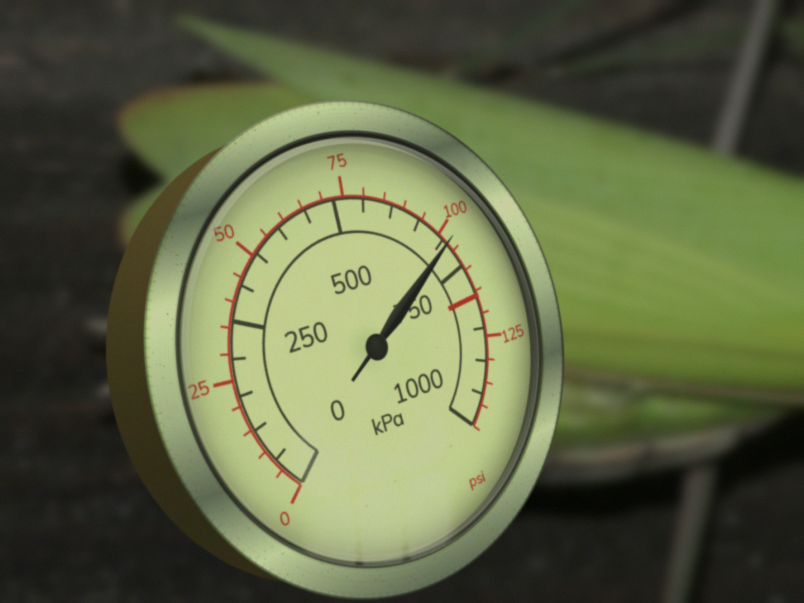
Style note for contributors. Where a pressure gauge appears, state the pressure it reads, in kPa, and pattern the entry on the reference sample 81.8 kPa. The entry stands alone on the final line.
700 kPa
